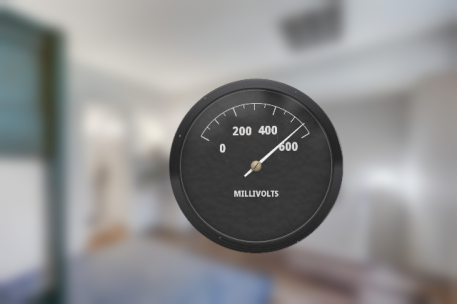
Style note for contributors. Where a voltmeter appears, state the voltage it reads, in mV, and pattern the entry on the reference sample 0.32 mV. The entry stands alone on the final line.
550 mV
